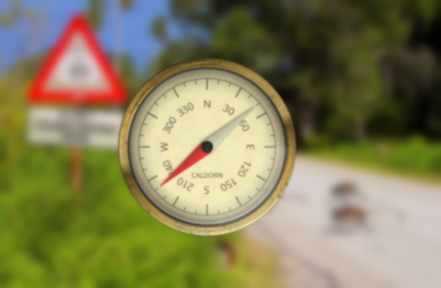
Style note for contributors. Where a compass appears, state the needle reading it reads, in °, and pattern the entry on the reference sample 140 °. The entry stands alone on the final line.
230 °
